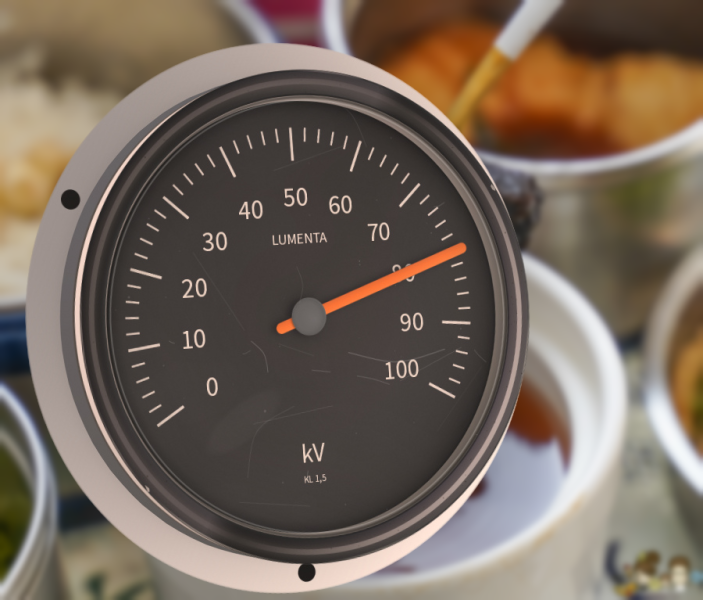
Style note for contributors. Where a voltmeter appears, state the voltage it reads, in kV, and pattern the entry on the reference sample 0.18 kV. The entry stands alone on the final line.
80 kV
